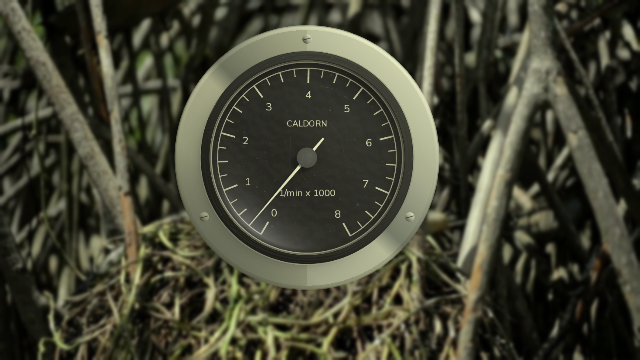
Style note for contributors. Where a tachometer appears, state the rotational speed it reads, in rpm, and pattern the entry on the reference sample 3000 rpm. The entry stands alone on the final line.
250 rpm
